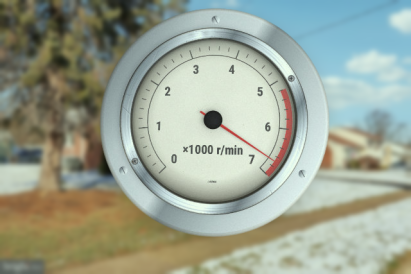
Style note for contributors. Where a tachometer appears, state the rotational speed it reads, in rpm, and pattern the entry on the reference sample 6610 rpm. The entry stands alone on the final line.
6700 rpm
